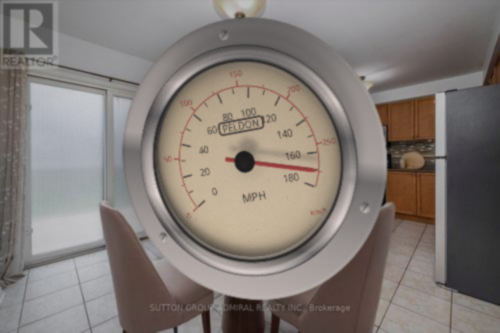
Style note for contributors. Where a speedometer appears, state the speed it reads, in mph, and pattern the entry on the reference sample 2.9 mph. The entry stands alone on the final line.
170 mph
